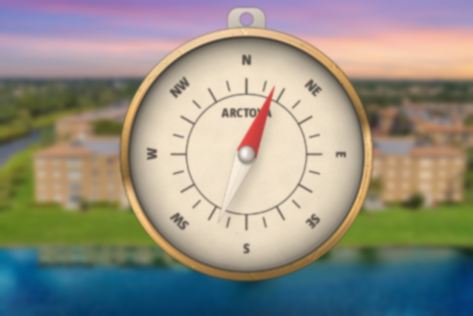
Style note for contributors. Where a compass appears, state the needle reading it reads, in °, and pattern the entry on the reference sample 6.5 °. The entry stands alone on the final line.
22.5 °
